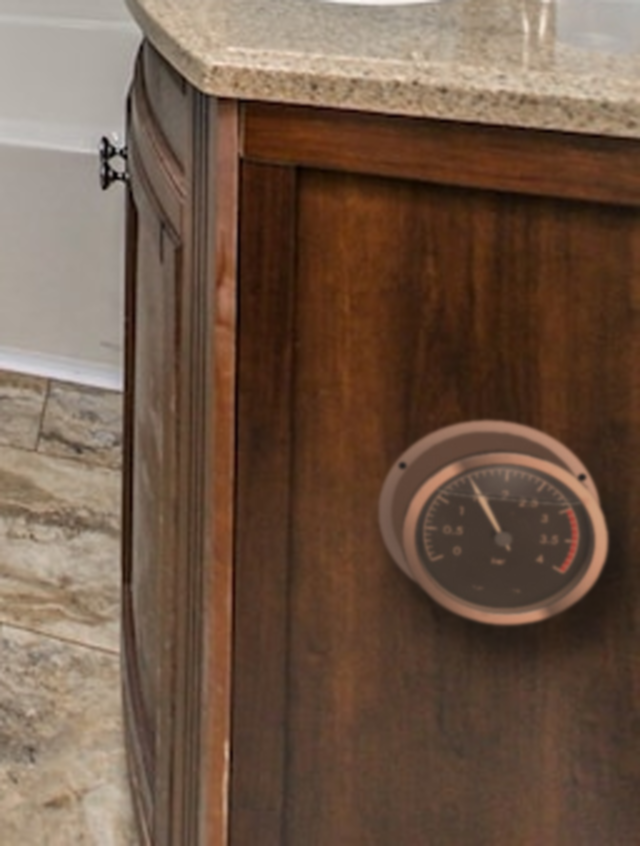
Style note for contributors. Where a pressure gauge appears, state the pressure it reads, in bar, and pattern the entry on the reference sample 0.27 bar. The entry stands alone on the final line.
1.5 bar
